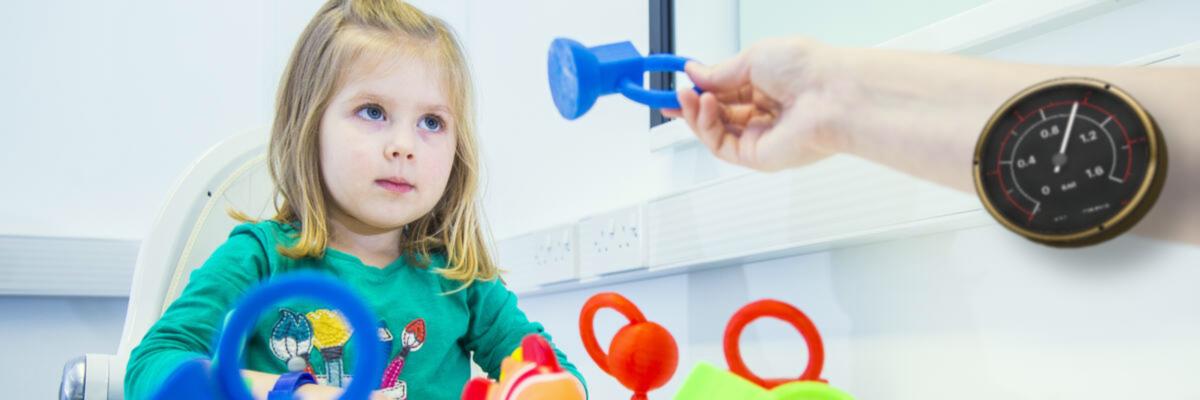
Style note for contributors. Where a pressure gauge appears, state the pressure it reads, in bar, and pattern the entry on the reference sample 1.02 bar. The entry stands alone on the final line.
1 bar
